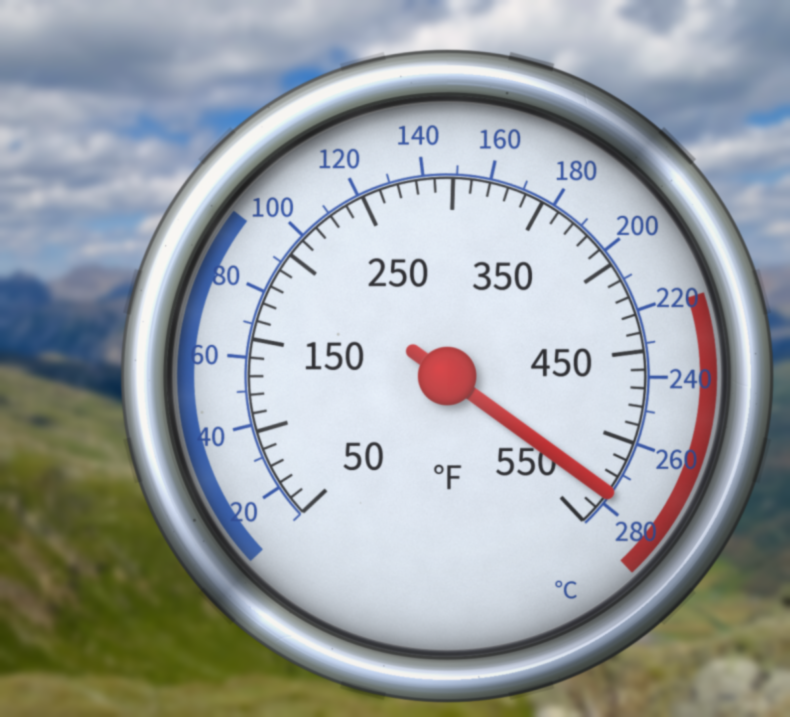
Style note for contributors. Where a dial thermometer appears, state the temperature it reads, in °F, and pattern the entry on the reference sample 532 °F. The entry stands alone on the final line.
530 °F
